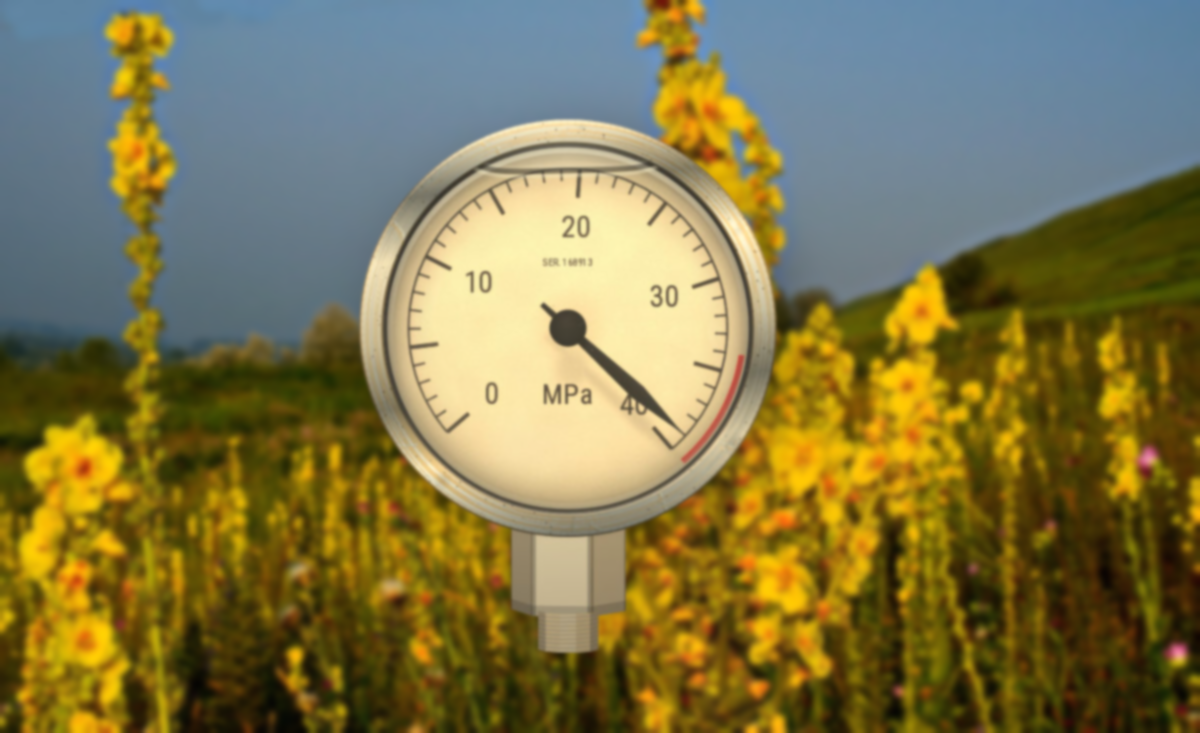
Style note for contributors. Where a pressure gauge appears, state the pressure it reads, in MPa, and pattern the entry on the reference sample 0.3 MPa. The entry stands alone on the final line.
39 MPa
